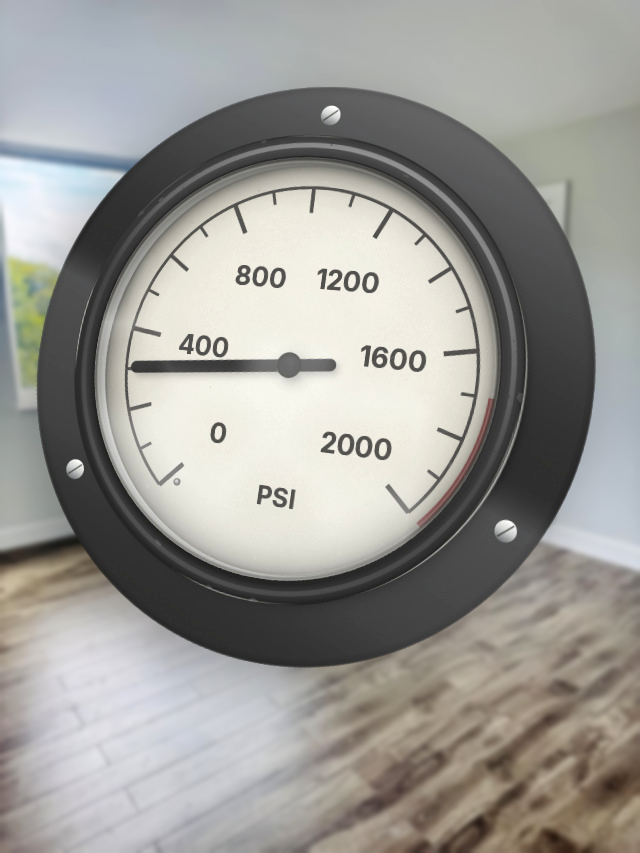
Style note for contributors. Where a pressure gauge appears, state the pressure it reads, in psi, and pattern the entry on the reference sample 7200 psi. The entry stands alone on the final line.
300 psi
